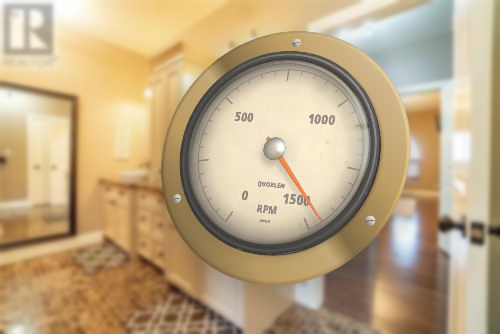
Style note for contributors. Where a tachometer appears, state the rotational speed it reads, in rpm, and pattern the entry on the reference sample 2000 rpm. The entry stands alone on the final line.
1450 rpm
